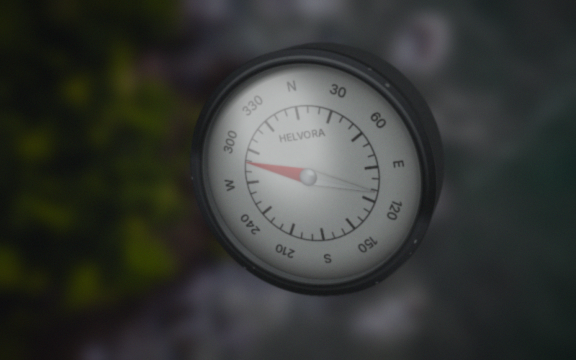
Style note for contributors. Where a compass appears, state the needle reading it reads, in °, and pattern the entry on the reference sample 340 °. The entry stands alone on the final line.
290 °
